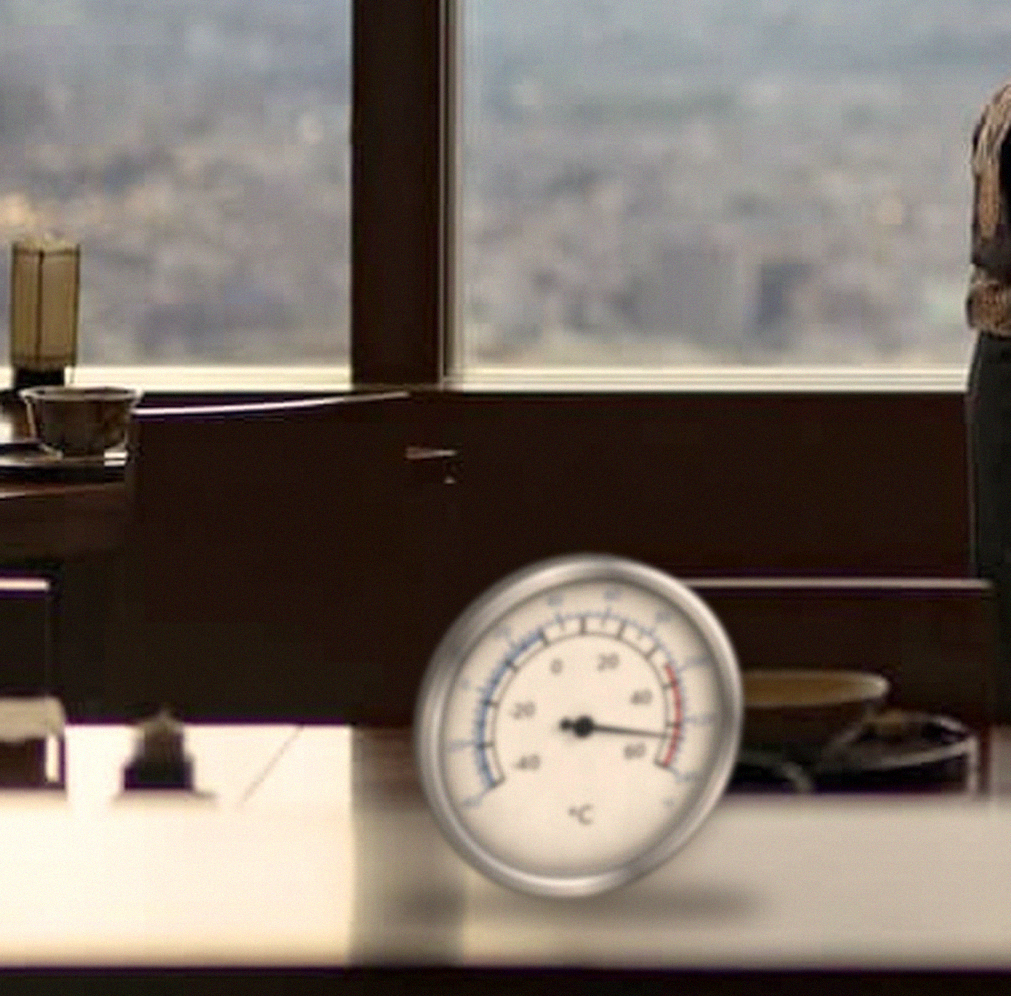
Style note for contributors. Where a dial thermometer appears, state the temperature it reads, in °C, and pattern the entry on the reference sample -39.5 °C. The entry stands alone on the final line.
52.5 °C
